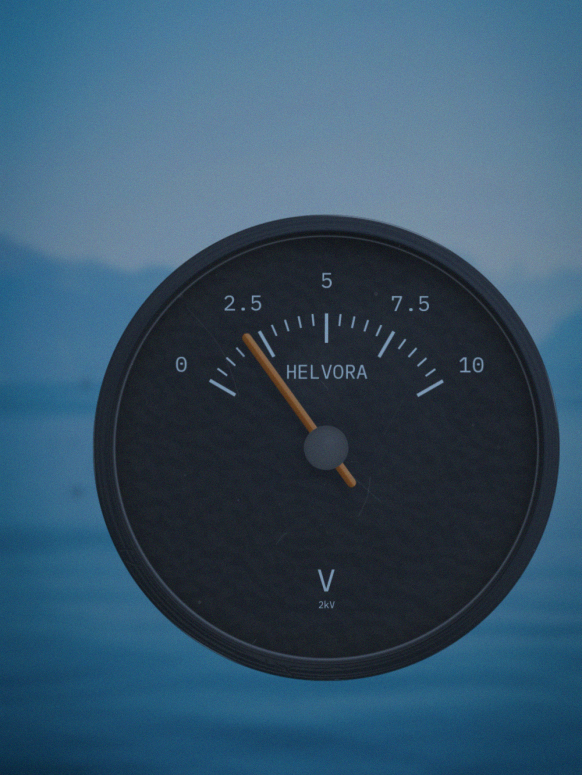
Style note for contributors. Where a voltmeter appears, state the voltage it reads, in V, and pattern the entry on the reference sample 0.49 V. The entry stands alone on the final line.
2 V
